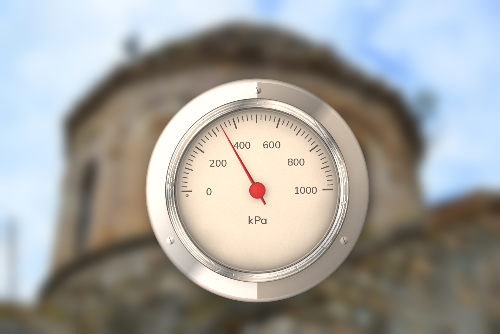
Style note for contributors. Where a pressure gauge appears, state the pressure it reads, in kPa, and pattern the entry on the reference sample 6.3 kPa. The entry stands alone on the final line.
340 kPa
